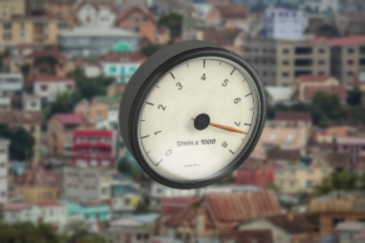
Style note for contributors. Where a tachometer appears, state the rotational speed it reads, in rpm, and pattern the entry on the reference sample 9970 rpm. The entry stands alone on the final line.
7250 rpm
